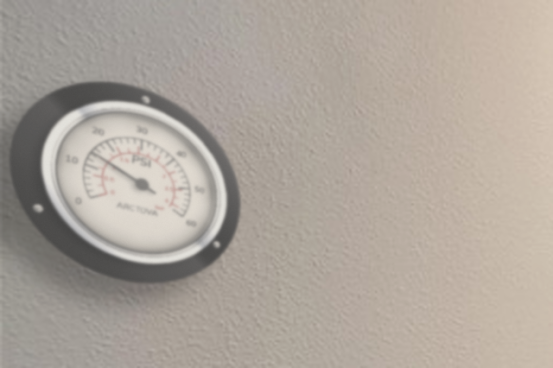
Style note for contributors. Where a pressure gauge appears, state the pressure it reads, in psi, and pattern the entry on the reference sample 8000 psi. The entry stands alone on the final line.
14 psi
